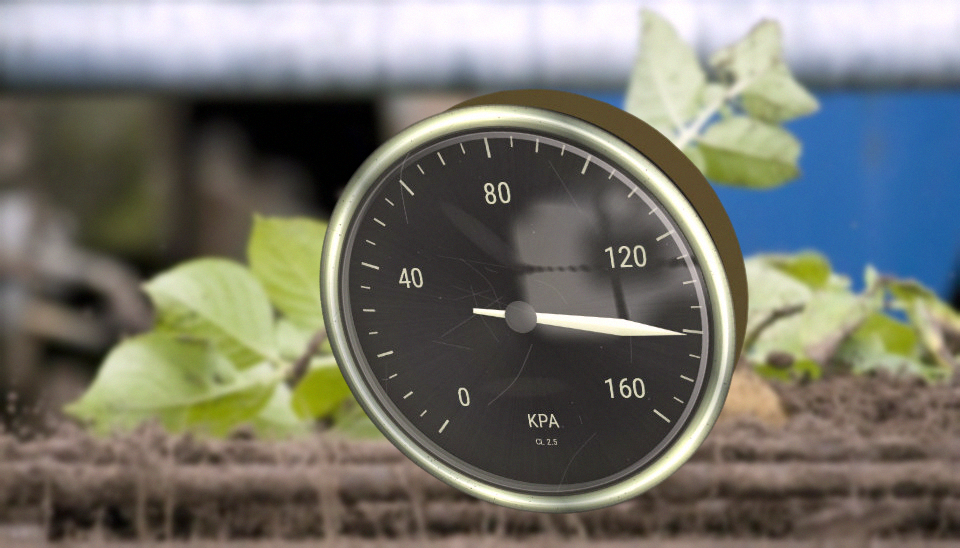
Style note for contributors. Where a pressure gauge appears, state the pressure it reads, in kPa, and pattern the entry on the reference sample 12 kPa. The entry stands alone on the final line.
140 kPa
